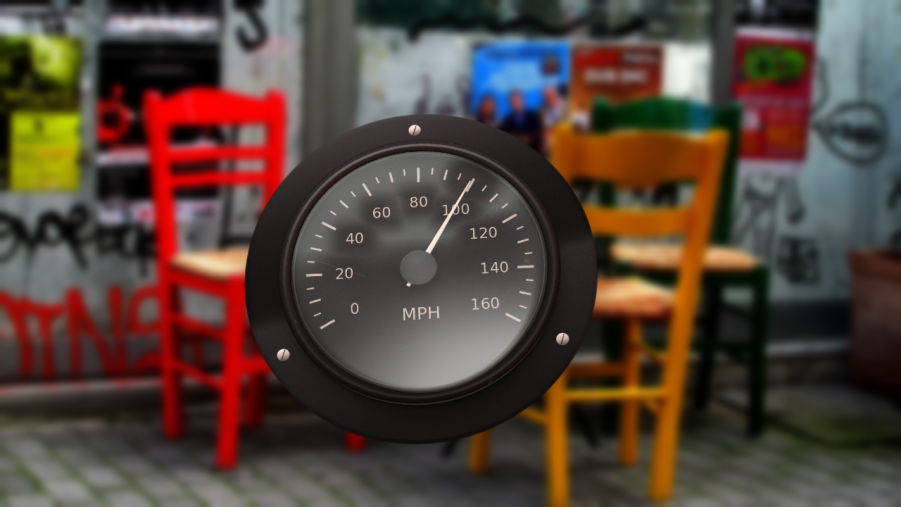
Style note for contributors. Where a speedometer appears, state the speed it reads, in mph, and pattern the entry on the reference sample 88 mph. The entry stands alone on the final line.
100 mph
